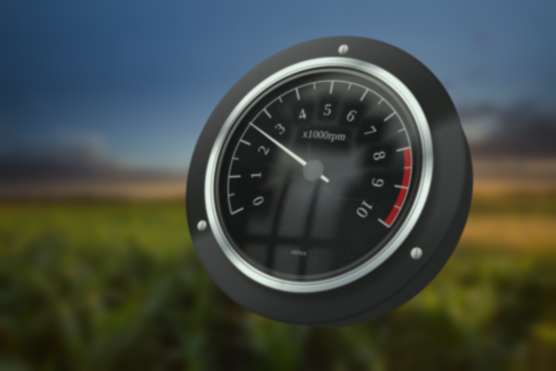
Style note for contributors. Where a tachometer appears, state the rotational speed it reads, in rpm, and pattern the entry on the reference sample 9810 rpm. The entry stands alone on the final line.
2500 rpm
